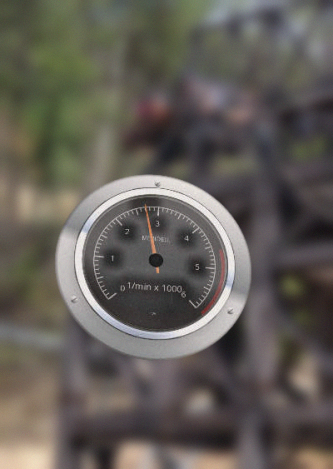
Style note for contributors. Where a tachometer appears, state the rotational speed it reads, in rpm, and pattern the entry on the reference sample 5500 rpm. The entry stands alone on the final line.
2700 rpm
